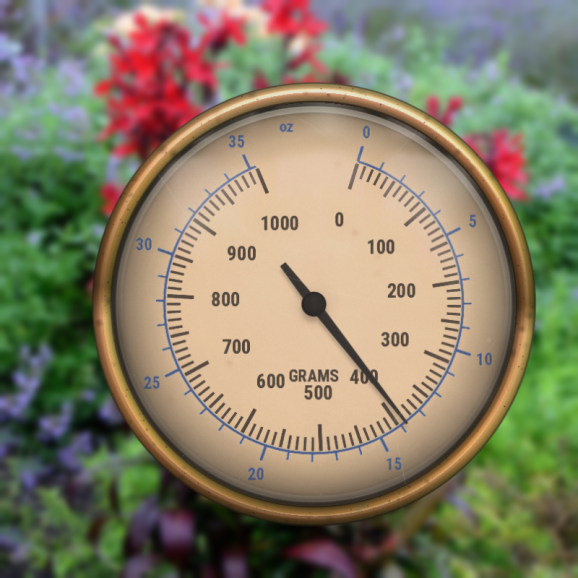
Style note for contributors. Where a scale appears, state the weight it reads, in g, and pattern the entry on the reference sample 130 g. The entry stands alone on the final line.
390 g
